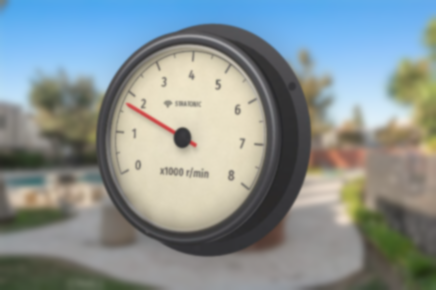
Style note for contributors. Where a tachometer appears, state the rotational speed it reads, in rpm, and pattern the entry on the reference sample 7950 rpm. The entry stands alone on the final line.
1750 rpm
